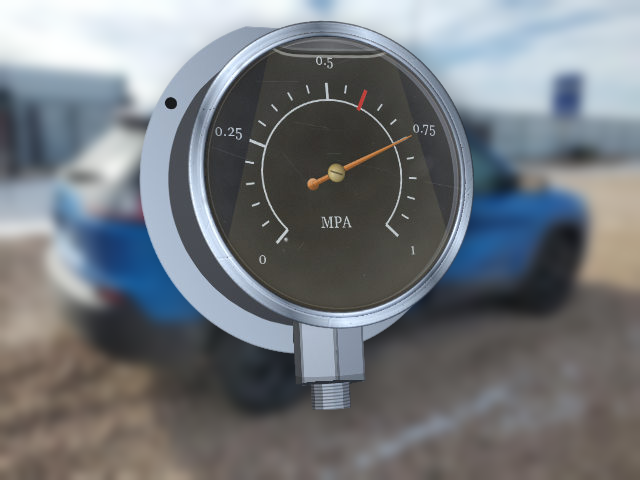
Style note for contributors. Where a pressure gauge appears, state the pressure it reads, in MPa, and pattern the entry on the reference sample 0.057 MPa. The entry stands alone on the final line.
0.75 MPa
